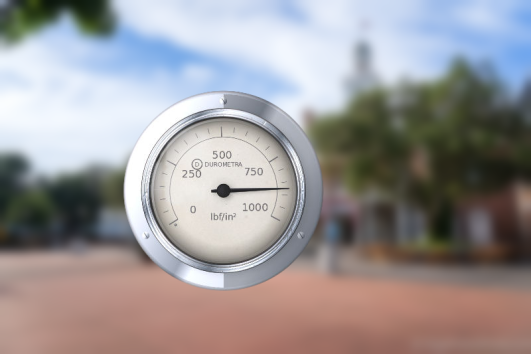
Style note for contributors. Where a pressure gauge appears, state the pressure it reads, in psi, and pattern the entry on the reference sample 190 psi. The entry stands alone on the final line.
875 psi
